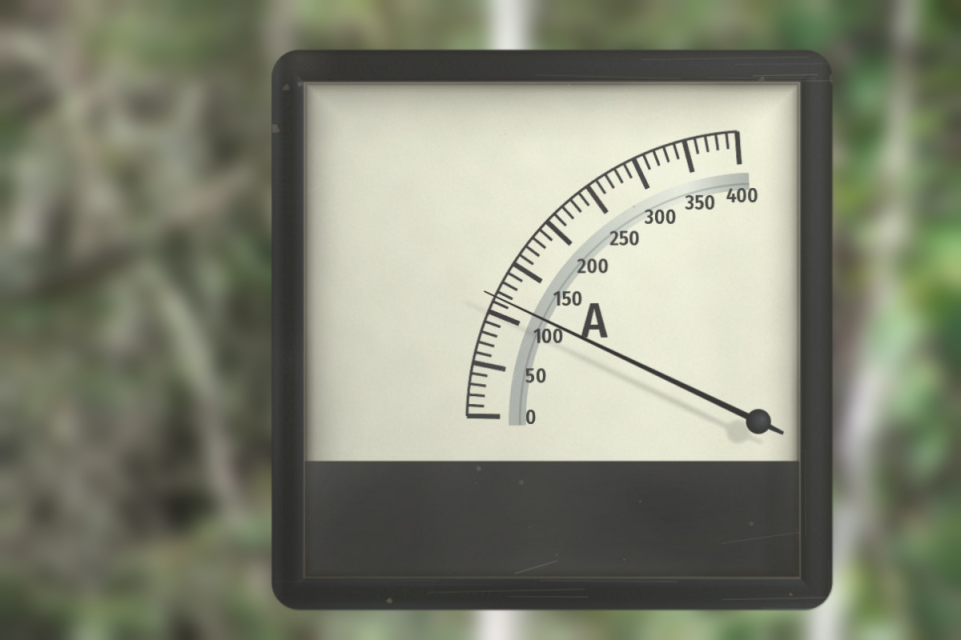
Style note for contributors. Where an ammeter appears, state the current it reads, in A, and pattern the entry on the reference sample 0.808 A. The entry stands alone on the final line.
115 A
